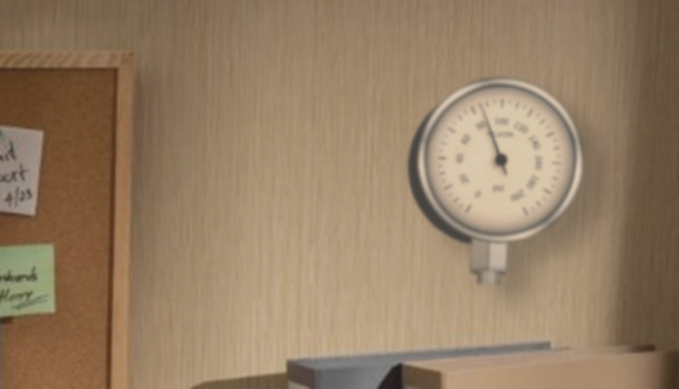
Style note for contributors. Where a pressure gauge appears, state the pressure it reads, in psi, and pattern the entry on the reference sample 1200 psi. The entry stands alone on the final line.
85 psi
